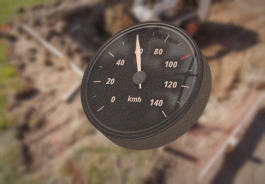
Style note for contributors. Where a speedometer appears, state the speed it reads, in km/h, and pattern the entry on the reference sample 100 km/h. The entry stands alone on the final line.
60 km/h
